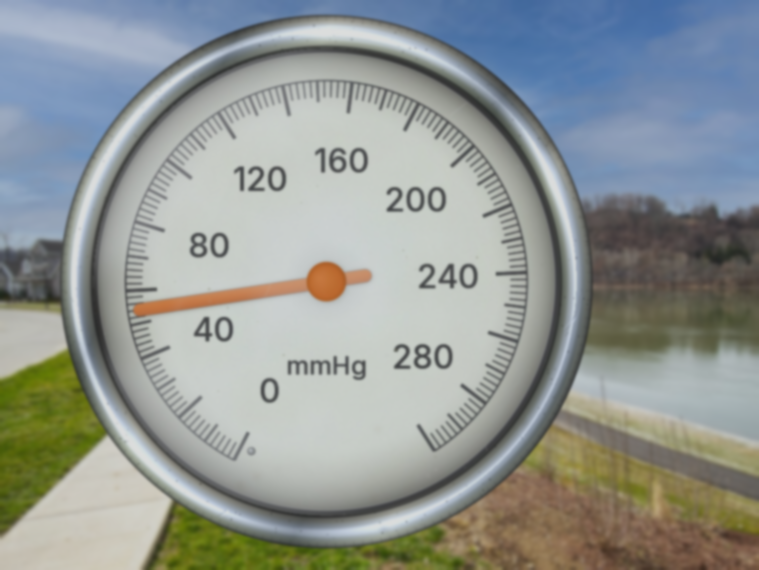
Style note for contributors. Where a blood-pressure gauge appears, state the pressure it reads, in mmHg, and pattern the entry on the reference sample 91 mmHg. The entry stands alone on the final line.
54 mmHg
